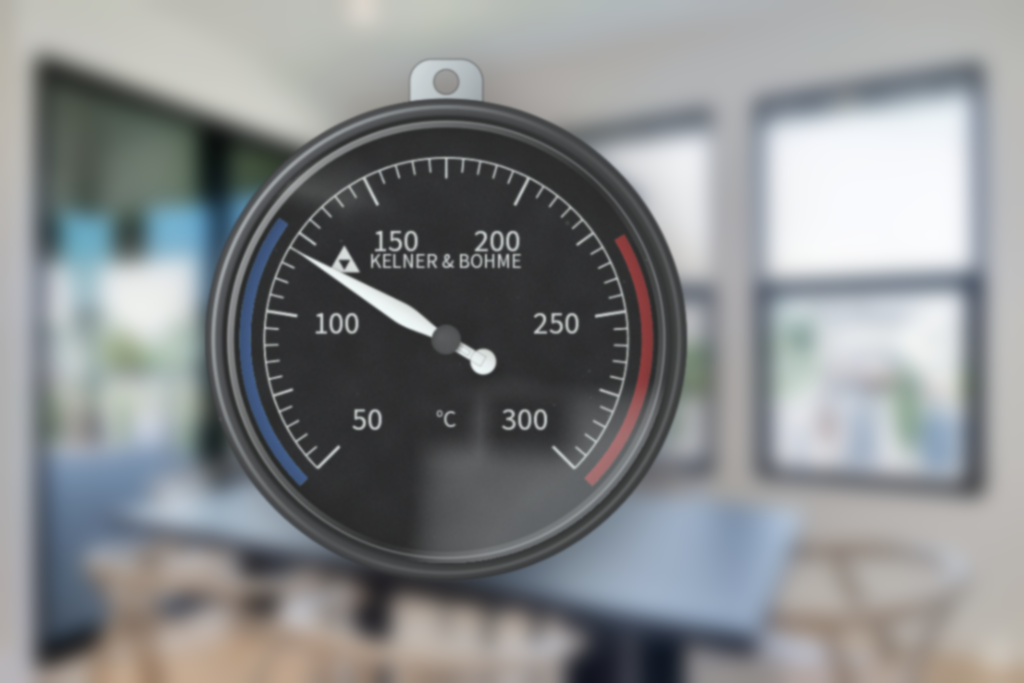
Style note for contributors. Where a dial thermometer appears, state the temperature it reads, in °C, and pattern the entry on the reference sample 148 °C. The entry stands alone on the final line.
120 °C
